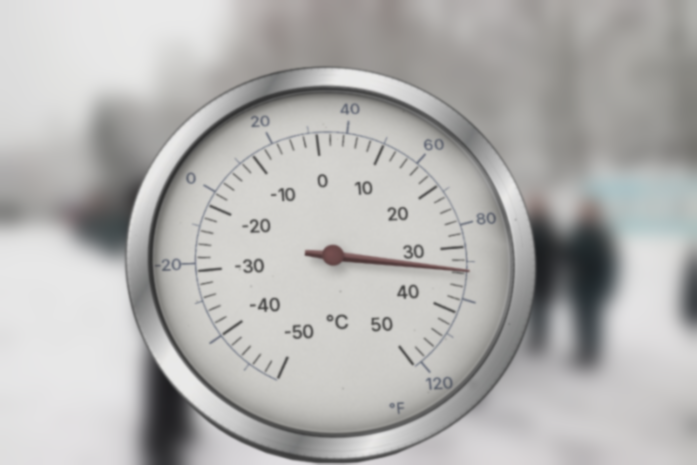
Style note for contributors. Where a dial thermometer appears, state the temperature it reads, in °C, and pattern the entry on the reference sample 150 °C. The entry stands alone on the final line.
34 °C
